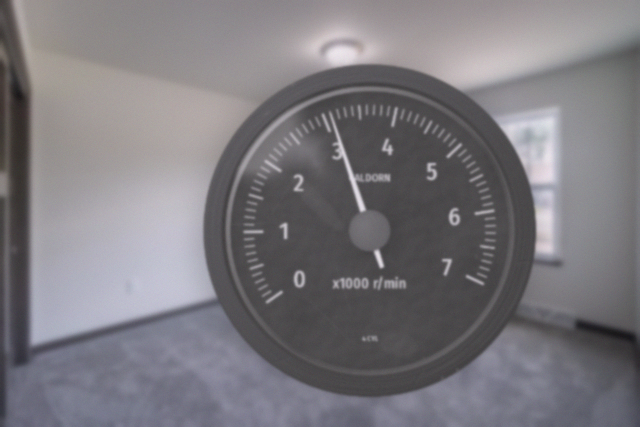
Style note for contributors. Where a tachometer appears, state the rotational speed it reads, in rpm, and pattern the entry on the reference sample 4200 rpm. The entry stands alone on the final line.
3100 rpm
